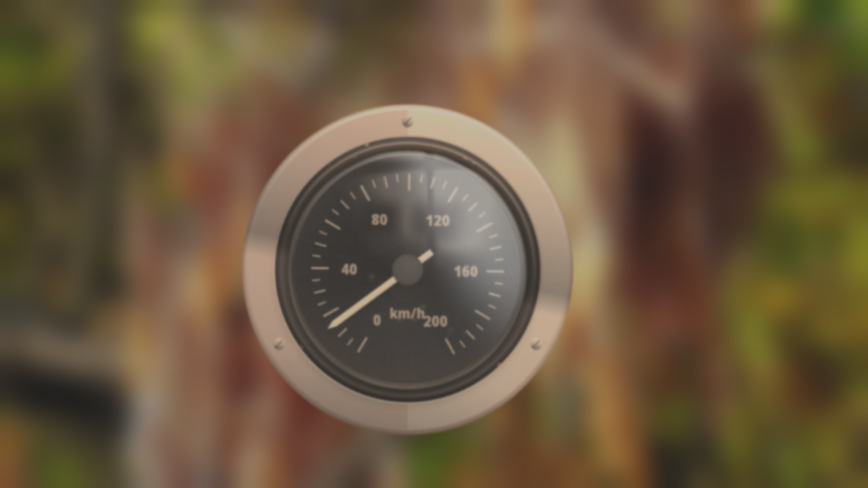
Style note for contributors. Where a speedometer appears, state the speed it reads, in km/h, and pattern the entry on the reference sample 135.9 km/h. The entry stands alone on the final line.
15 km/h
